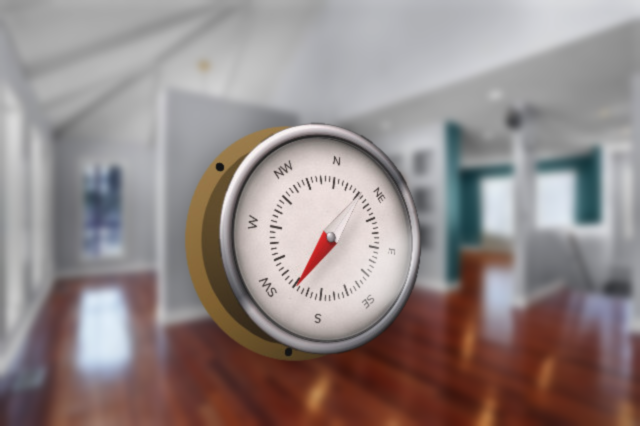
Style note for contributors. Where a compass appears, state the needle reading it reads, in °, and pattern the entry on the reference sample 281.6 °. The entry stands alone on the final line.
210 °
